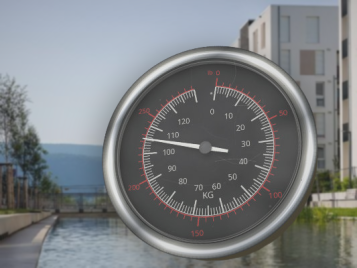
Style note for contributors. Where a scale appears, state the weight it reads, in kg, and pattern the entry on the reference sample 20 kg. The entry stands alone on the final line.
105 kg
